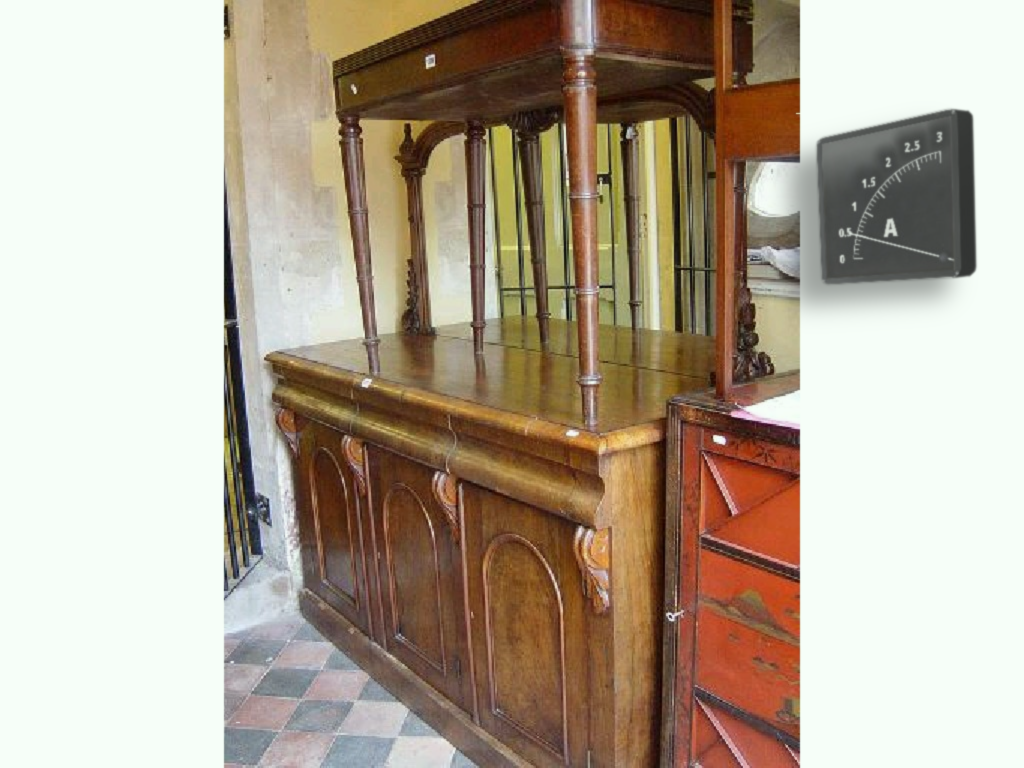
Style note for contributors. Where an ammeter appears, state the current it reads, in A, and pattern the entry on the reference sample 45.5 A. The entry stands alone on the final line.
0.5 A
